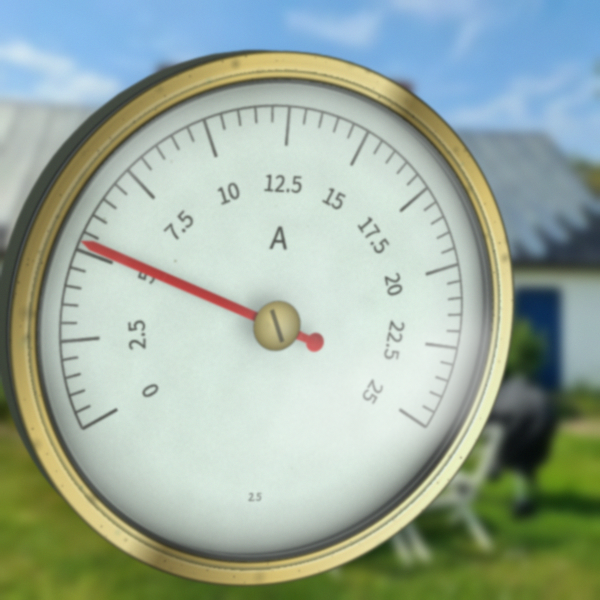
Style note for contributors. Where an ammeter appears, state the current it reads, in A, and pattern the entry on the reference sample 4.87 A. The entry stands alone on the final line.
5.25 A
